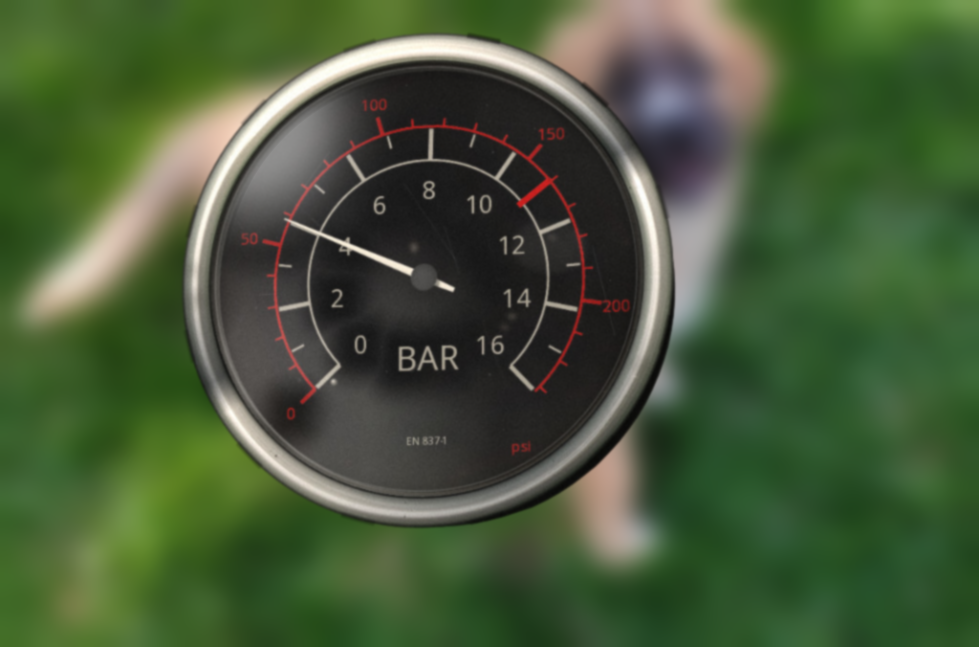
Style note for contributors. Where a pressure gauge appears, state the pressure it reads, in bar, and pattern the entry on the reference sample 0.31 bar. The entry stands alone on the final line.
4 bar
